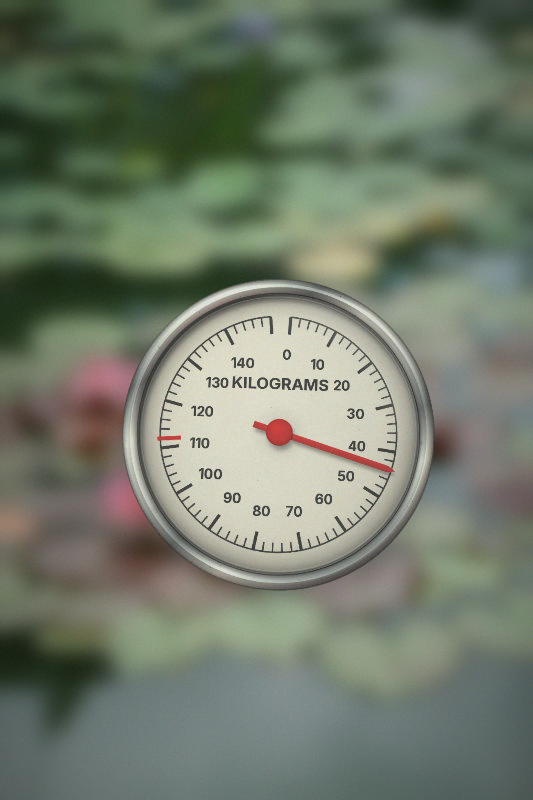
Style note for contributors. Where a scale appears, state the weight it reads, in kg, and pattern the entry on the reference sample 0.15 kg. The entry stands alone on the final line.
44 kg
